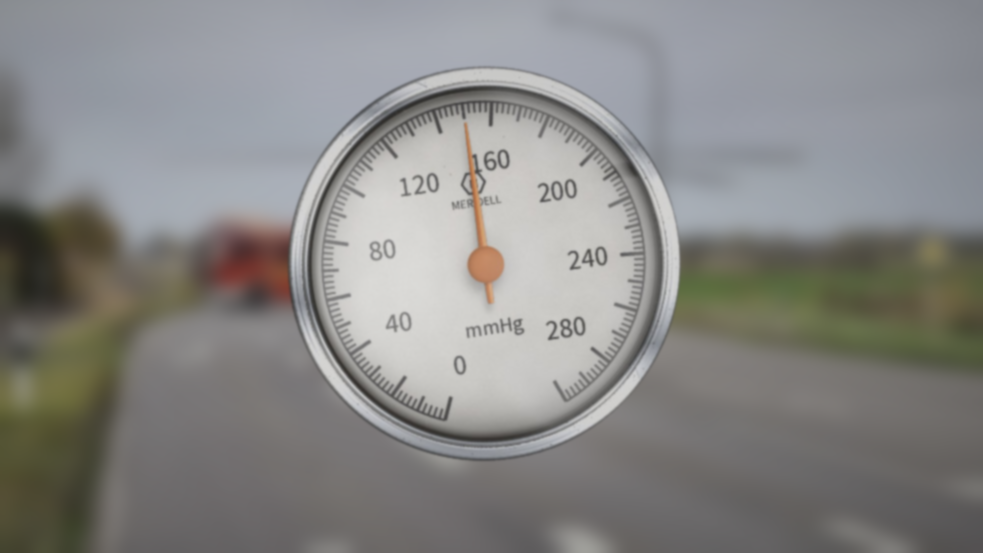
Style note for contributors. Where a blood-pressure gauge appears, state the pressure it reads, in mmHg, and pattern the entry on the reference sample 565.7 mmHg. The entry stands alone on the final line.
150 mmHg
